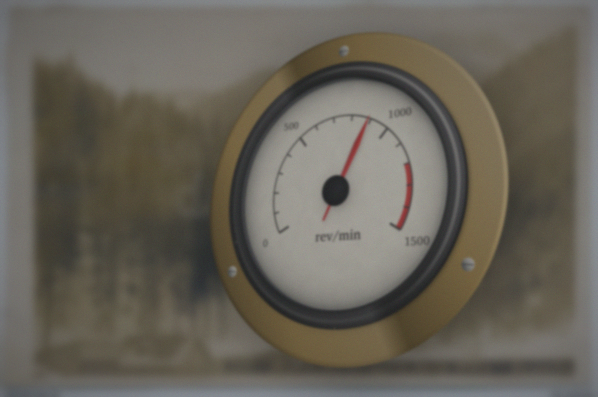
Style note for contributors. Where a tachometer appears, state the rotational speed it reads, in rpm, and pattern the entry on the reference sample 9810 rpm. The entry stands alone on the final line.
900 rpm
